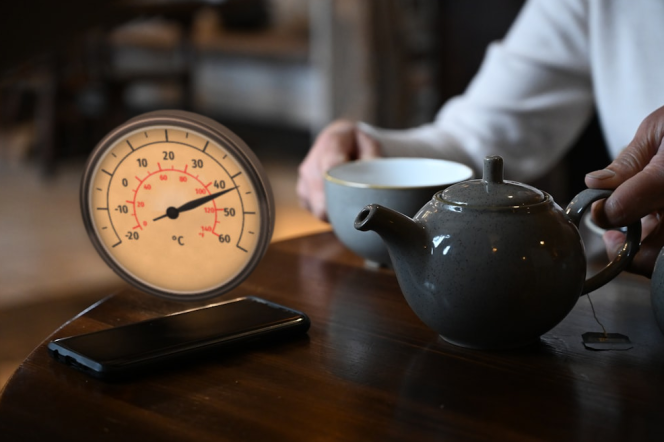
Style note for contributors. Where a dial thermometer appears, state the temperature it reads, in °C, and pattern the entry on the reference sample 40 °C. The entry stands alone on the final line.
42.5 °C
